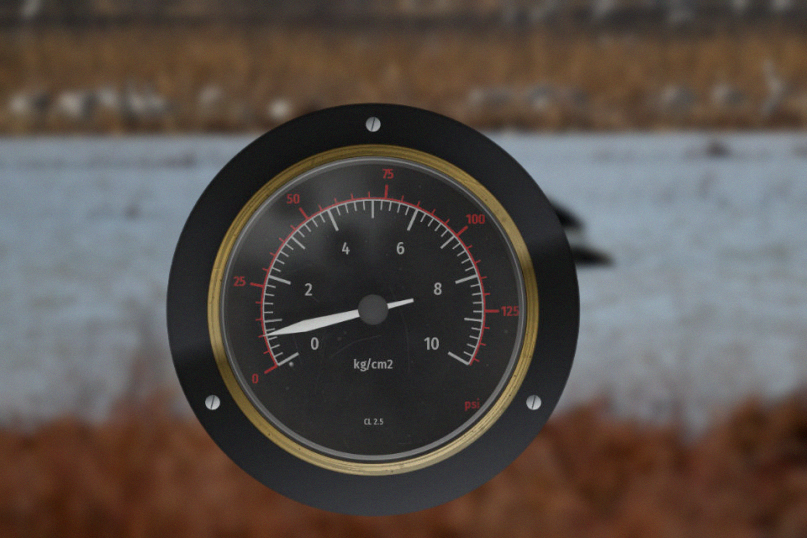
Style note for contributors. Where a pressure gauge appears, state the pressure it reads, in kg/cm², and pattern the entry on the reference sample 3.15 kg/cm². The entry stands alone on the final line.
0.7 kg/cm²
